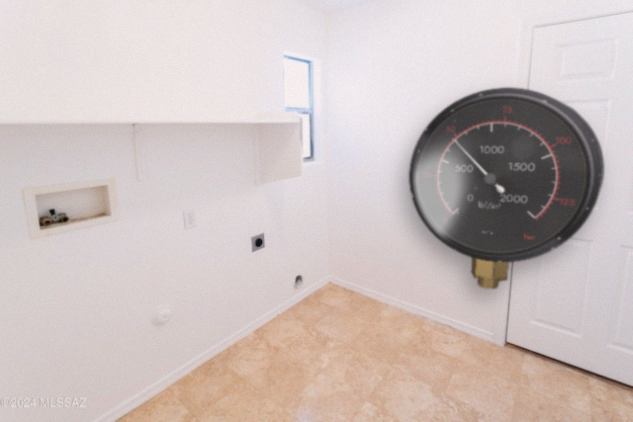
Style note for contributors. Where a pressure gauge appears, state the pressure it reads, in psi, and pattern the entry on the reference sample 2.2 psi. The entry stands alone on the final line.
700 psi
